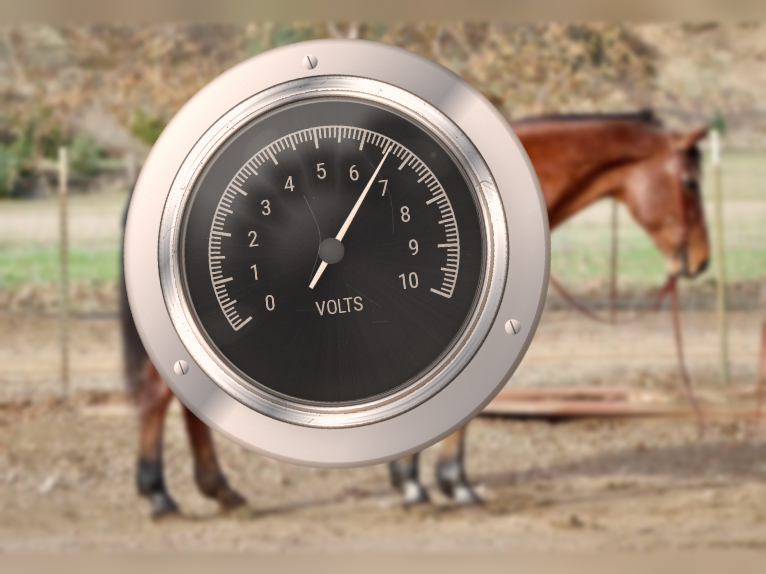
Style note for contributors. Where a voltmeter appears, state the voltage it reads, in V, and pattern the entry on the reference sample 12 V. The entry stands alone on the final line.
6.6 V
